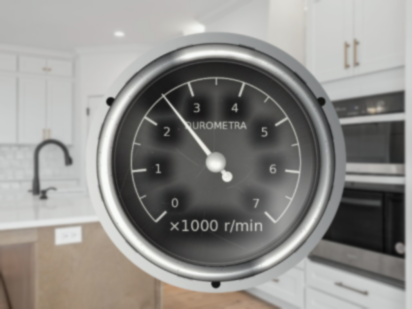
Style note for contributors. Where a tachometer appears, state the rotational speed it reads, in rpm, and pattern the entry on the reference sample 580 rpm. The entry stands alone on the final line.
2500 rpm
